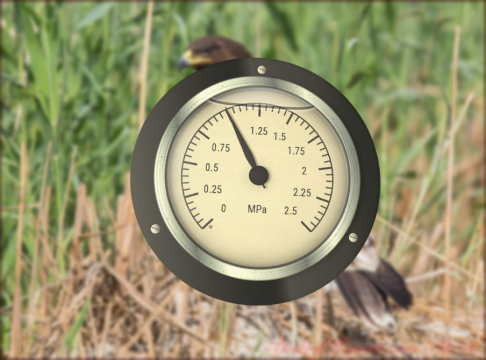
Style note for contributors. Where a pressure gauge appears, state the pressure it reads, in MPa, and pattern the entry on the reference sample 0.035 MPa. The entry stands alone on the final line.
1 MPa
